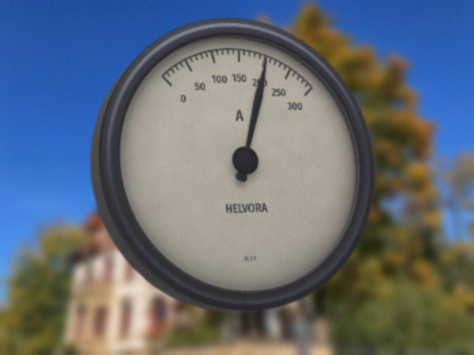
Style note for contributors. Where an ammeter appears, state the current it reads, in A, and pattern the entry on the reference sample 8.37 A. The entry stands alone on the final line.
200 A
